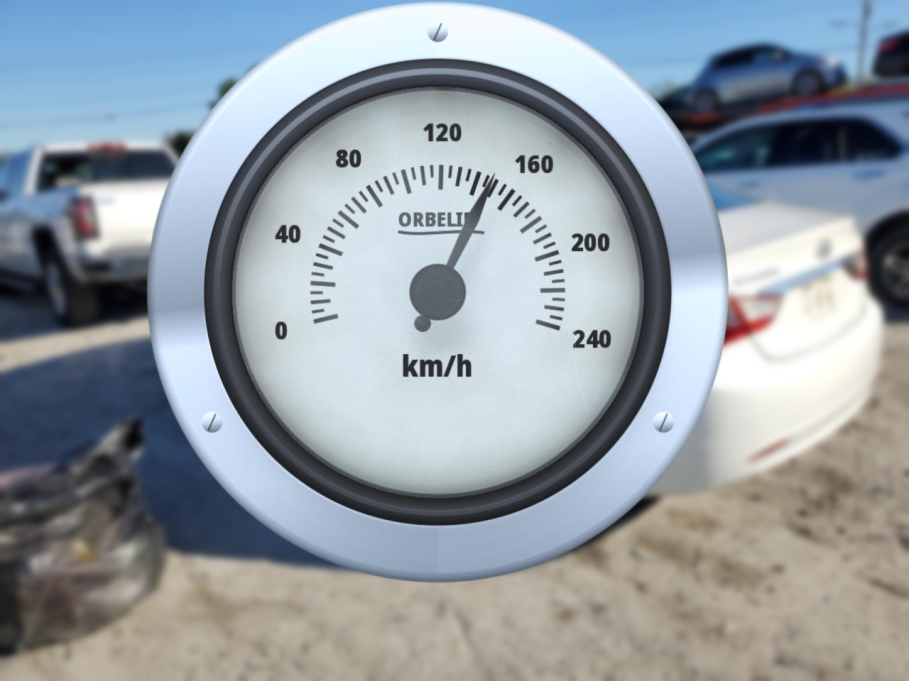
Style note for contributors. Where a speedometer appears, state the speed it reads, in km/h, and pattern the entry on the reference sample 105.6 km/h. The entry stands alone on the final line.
147.5 km/h
